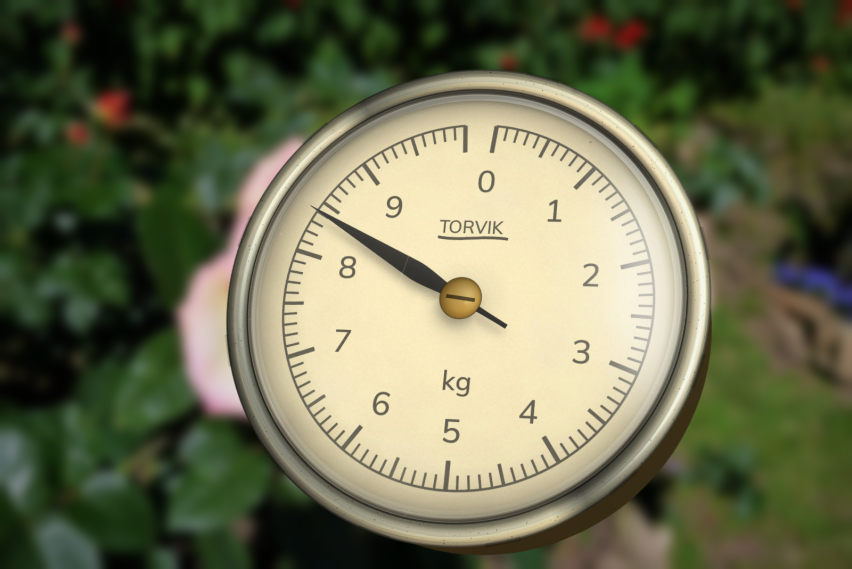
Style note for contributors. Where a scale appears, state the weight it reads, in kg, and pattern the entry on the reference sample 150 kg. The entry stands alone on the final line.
8.4 kg
